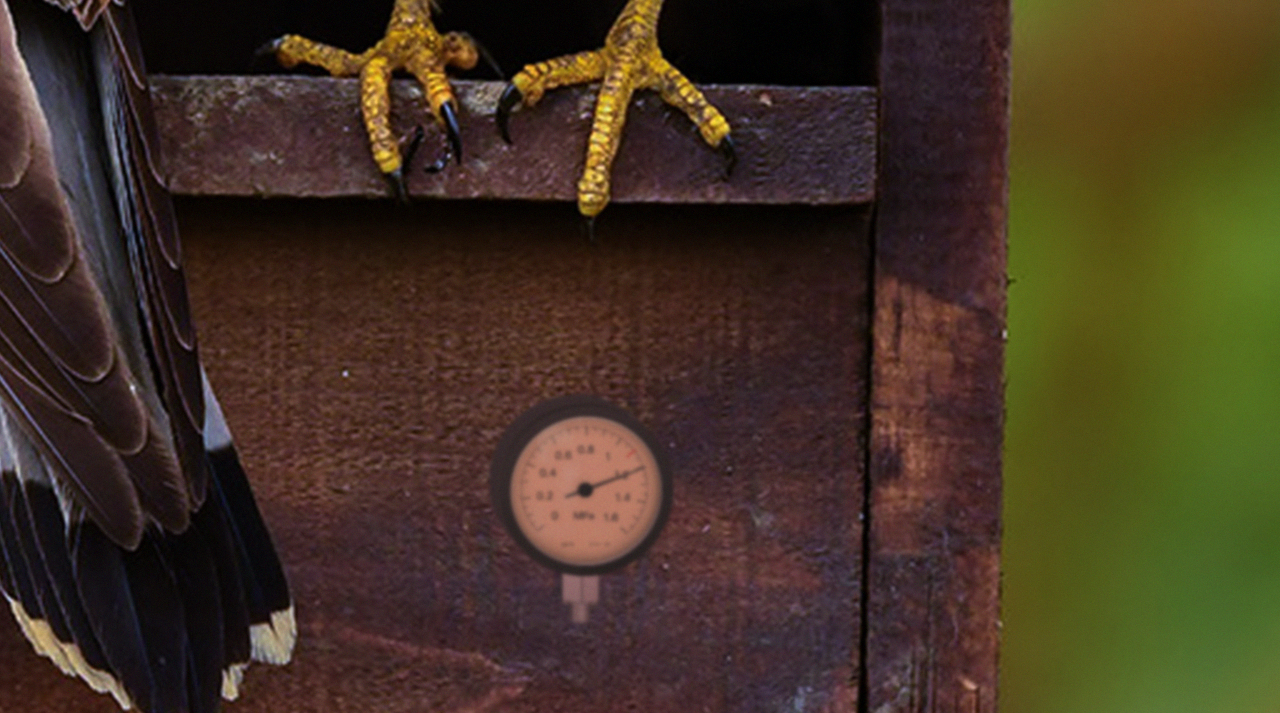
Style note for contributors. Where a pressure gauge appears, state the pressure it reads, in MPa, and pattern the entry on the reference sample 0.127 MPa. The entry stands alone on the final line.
1.2 MPa
